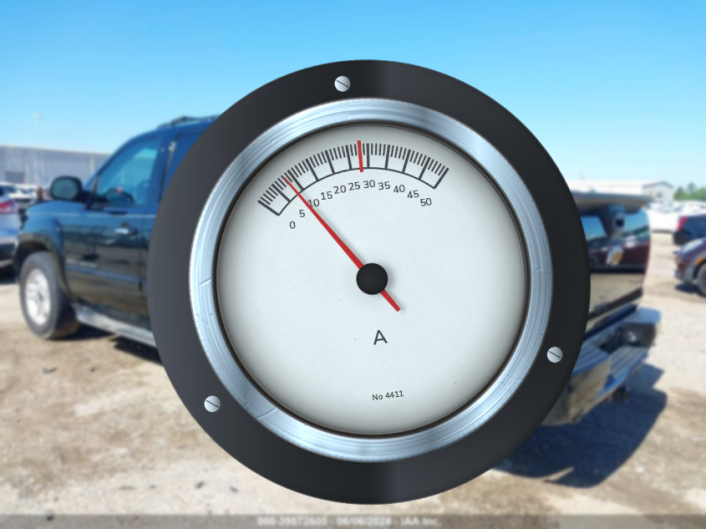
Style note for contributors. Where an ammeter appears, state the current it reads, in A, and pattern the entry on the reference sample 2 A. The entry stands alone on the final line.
8 A
